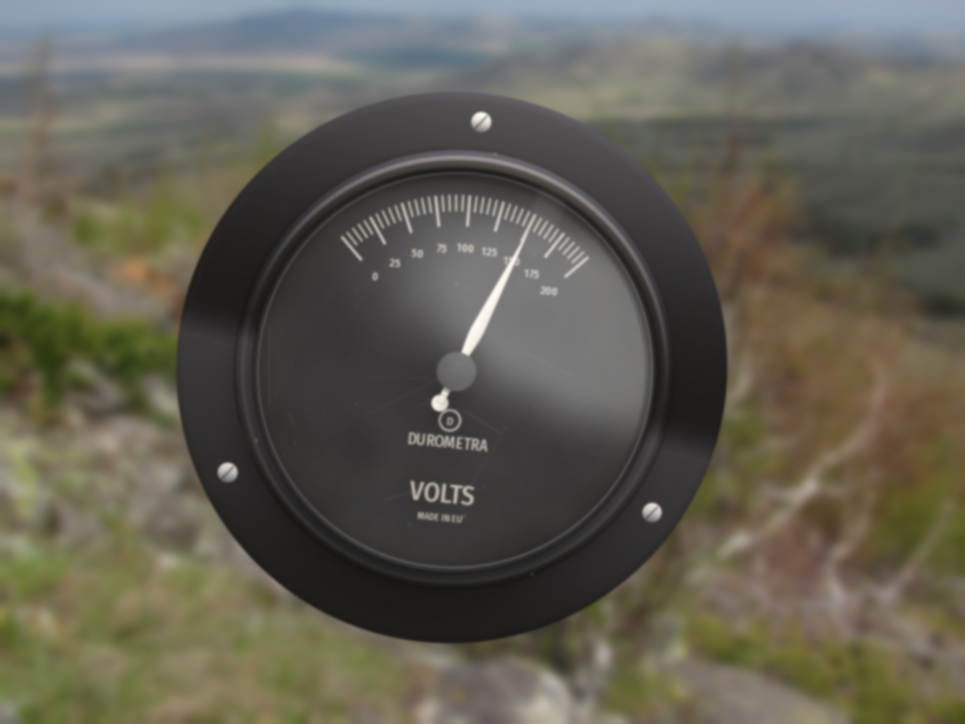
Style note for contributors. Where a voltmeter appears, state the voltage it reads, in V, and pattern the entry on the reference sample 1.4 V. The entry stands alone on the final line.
150 V
